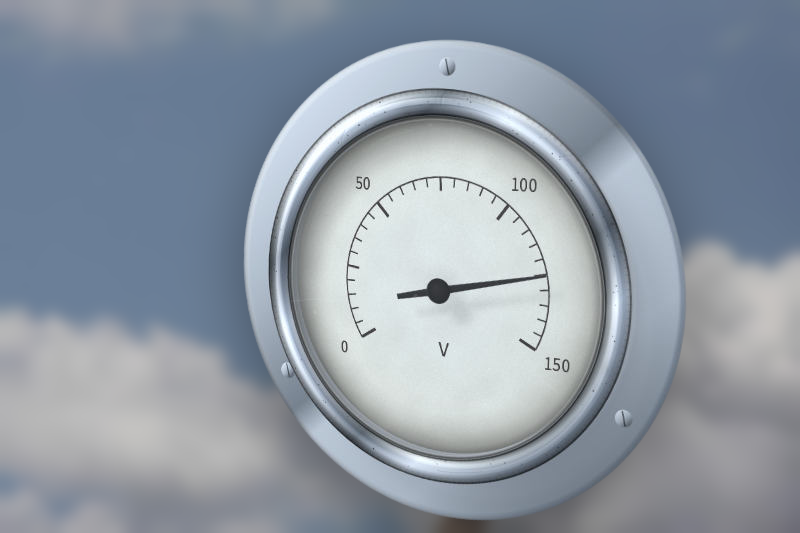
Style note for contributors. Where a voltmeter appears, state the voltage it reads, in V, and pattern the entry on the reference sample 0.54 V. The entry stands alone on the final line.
125 V
